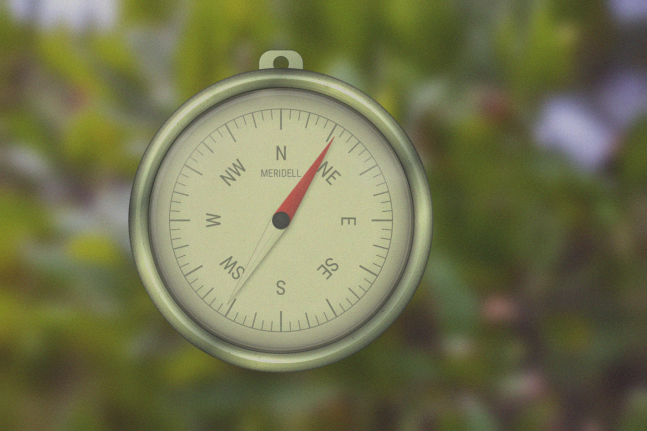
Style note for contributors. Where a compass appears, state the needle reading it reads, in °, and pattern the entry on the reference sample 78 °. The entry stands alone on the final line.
32.5 °
